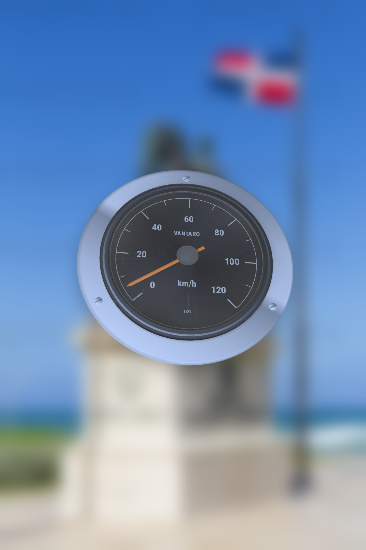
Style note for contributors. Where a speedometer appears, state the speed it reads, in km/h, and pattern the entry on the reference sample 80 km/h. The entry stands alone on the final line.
5 km/h
